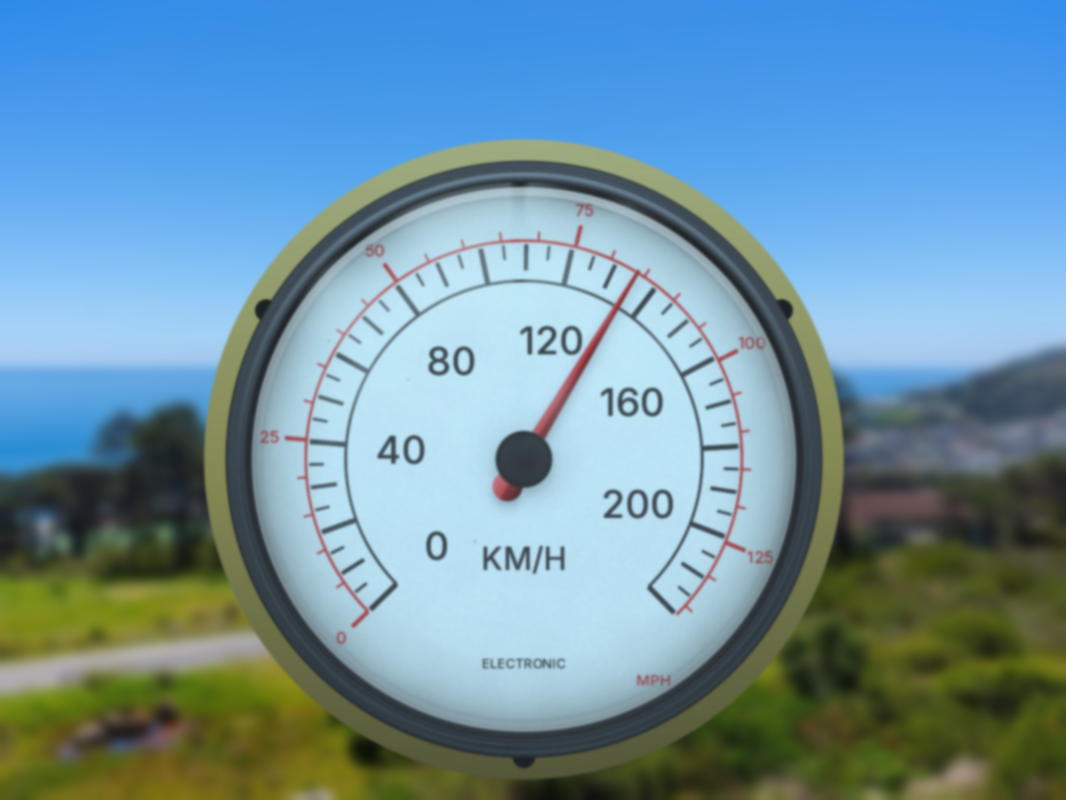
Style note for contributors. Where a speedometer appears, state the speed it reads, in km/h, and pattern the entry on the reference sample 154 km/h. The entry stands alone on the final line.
135 km/h
